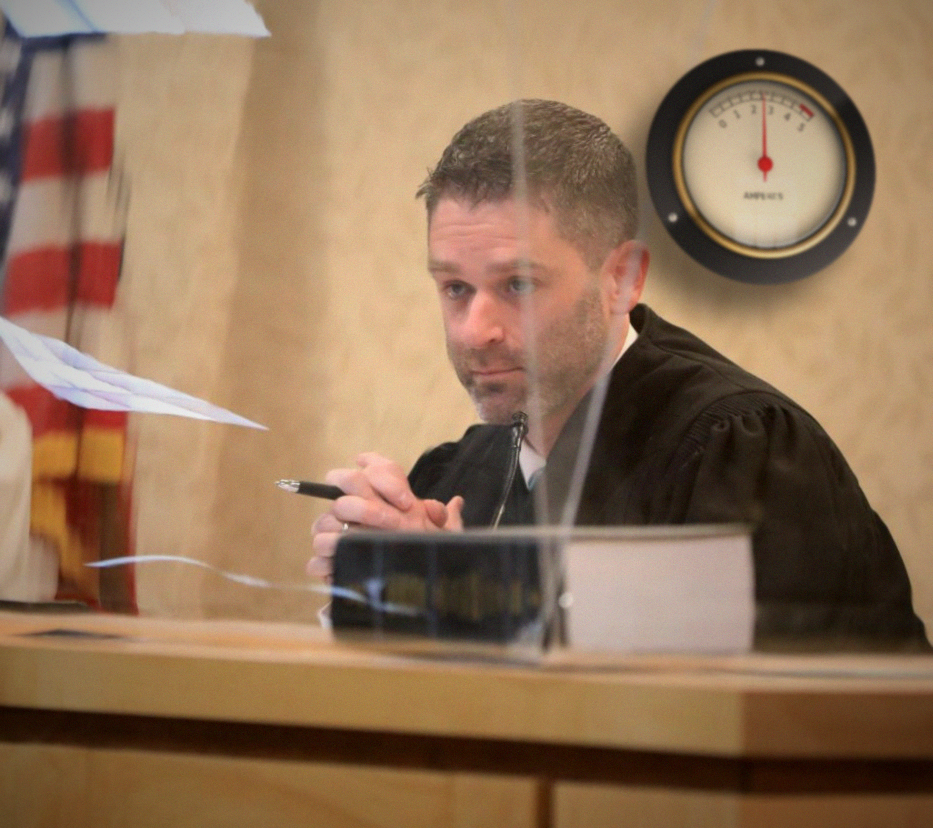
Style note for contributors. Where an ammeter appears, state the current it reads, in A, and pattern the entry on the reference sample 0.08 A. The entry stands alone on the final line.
2.5 A
